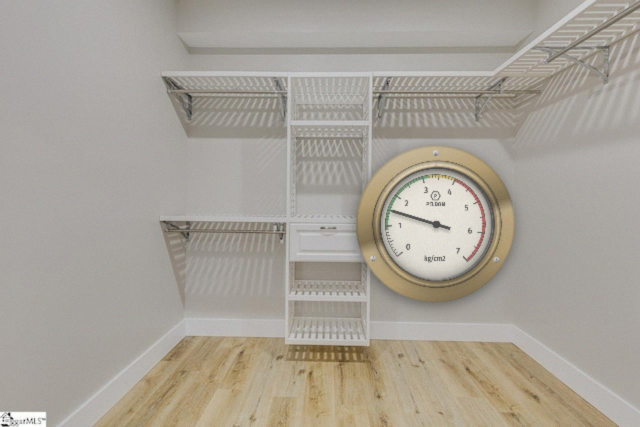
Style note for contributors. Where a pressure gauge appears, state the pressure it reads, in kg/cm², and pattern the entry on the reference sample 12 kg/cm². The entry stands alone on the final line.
1.5 kg/cm²
